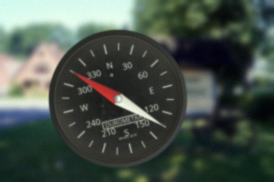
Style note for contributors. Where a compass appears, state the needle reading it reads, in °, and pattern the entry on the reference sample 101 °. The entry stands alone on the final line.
315 °
